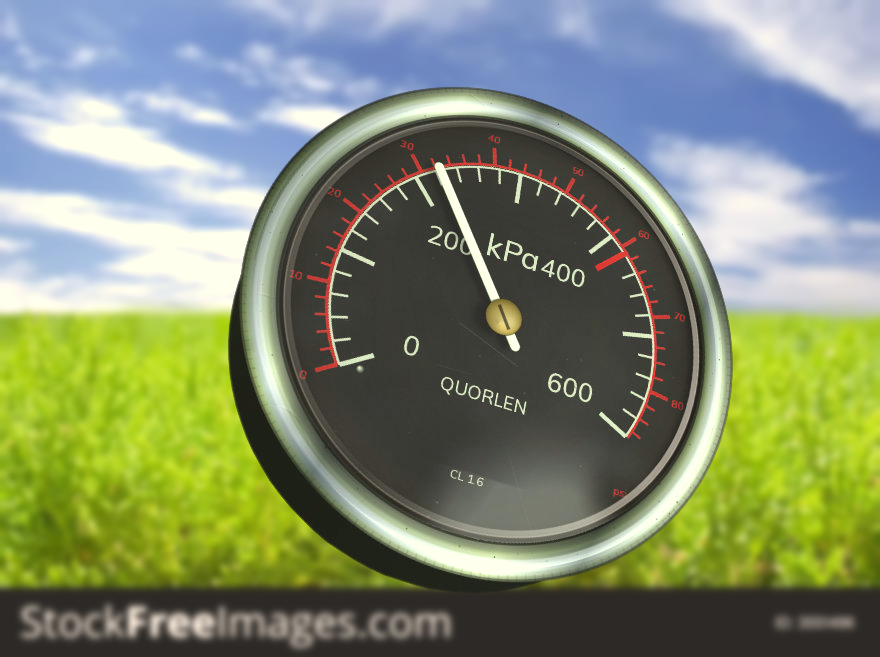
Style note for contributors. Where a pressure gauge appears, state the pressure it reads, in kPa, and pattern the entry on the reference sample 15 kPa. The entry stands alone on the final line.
220 kPa
